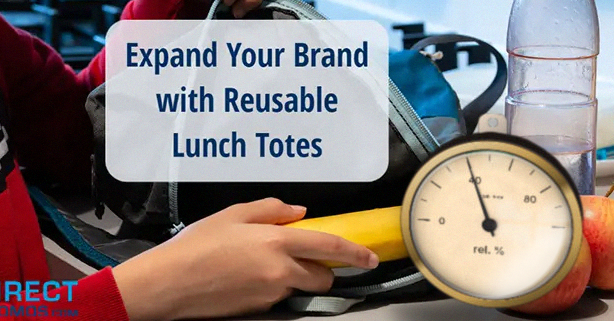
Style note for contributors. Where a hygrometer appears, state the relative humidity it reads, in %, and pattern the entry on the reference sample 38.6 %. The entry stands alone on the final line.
40 %
